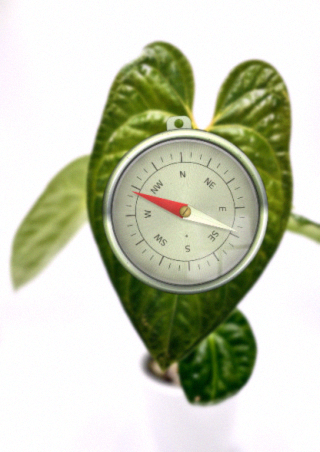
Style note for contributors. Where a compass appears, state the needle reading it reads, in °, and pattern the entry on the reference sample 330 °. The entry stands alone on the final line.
295 °
